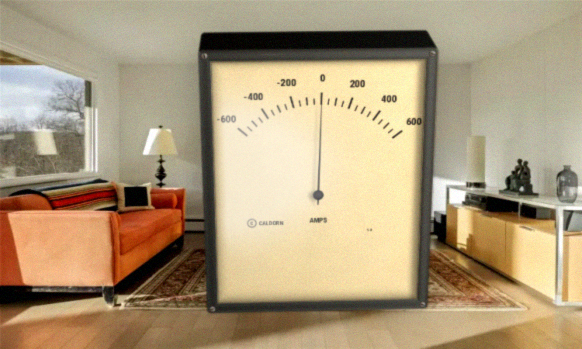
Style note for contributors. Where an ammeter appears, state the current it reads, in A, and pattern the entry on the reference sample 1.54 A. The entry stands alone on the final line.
0 A
